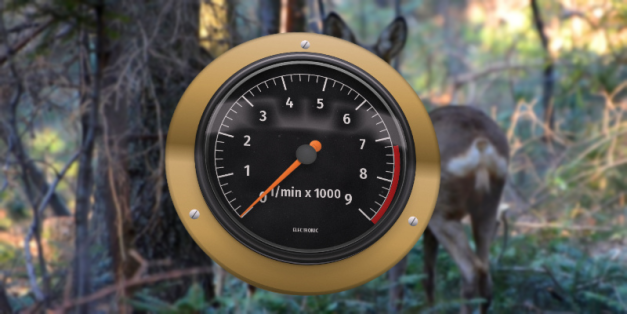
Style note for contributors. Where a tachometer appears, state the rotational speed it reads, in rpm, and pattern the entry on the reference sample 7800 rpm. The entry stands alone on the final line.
0 rpm
